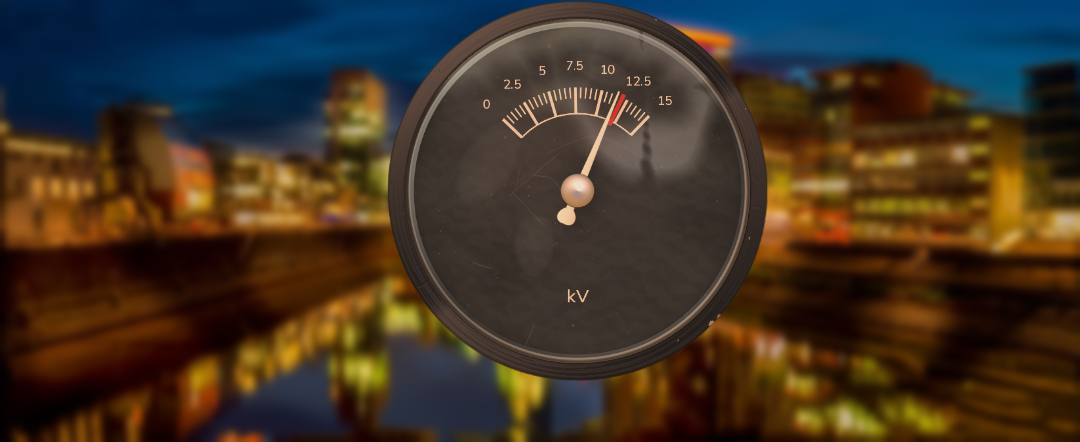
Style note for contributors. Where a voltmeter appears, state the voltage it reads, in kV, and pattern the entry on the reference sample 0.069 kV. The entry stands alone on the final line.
11.5 kV
